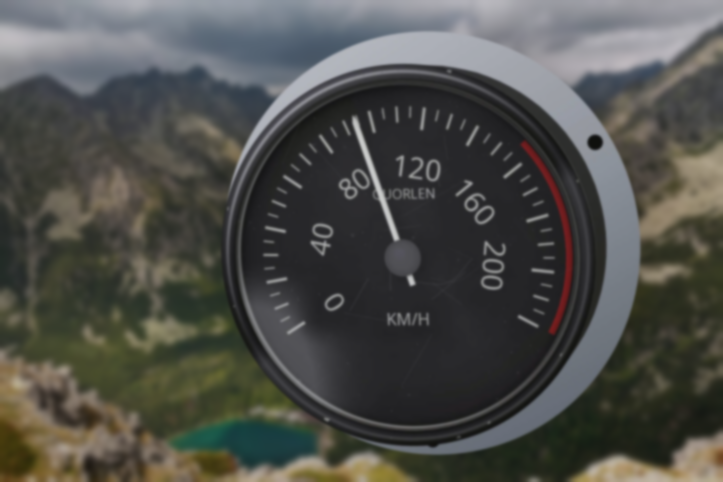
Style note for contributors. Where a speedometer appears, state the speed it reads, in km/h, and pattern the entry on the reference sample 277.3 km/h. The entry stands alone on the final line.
95 km/h
